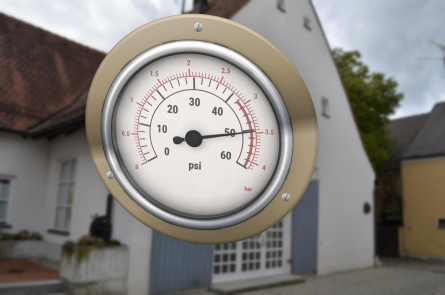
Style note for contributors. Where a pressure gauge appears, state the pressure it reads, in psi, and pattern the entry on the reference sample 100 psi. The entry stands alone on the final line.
50 psi
